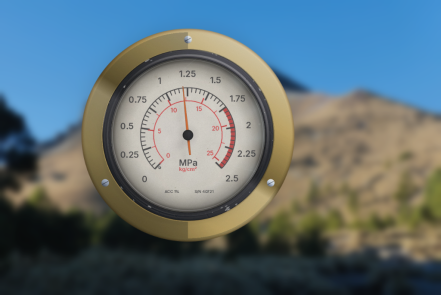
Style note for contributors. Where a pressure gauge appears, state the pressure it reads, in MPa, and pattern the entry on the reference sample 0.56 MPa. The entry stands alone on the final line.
1.2 MPa
